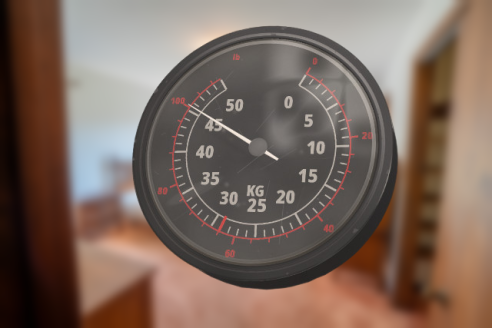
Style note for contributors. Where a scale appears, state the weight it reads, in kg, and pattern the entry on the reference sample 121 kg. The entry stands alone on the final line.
45.5 kg
